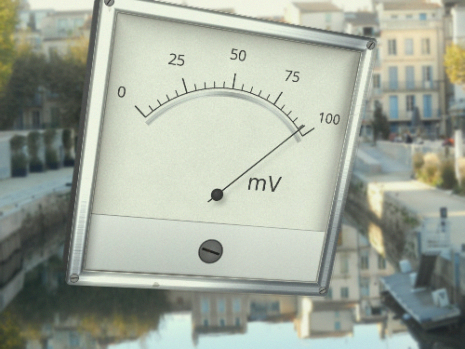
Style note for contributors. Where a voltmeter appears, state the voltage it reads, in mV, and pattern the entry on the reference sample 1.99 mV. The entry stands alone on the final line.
95 mV
